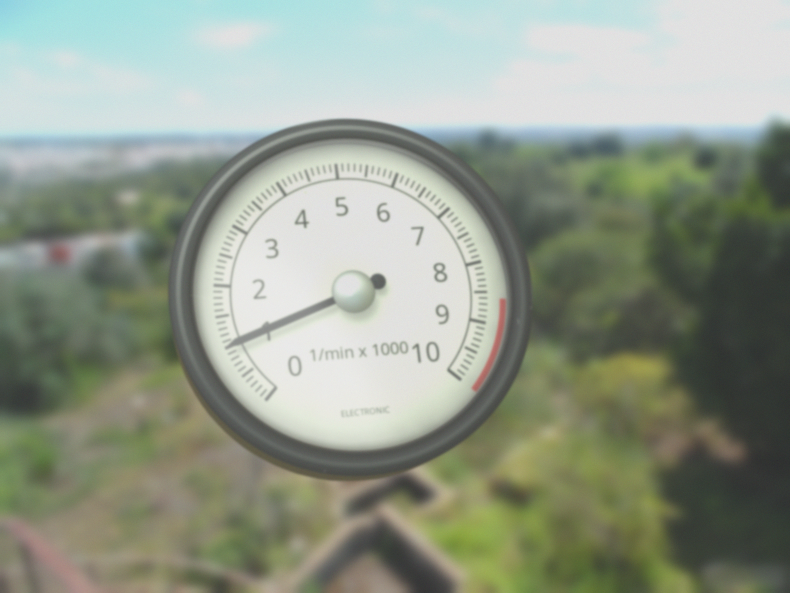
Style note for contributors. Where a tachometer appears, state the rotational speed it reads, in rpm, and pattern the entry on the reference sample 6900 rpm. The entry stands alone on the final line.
1000 rpm
